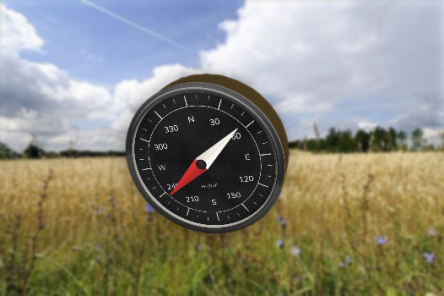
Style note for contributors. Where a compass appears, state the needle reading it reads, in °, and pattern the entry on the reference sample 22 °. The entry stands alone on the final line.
235 °
